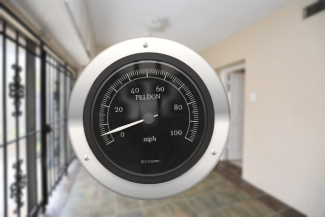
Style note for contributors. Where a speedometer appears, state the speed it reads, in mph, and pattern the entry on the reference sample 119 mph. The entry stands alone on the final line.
5 mph
